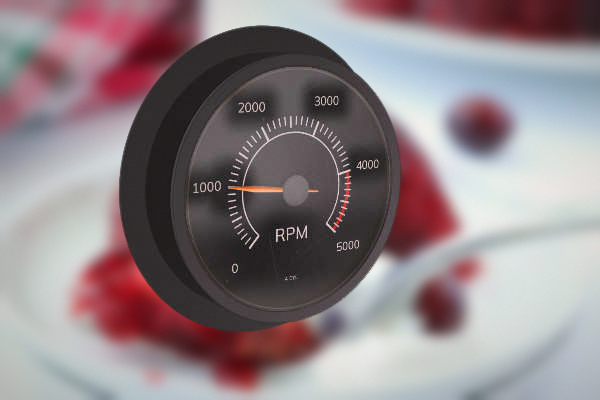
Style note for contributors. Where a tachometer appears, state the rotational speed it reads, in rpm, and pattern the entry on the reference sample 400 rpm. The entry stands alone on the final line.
1000 rpm
